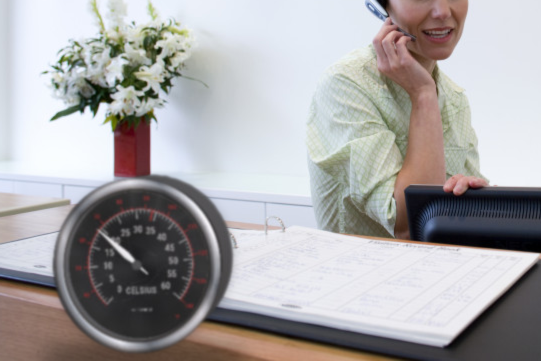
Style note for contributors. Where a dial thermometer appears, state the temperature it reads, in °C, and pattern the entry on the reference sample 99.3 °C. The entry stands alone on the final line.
20 °C
